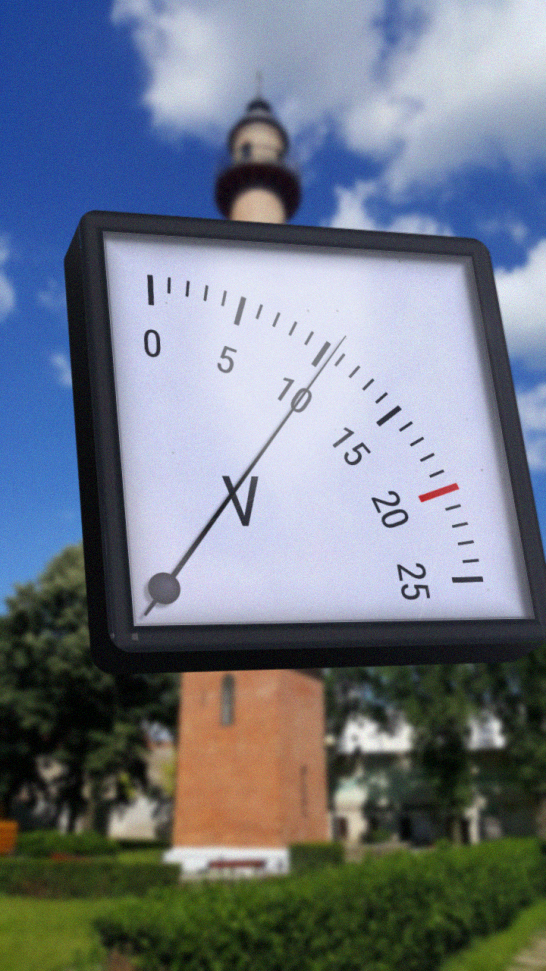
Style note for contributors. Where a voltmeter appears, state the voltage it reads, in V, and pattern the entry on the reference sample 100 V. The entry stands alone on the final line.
10.5 V
